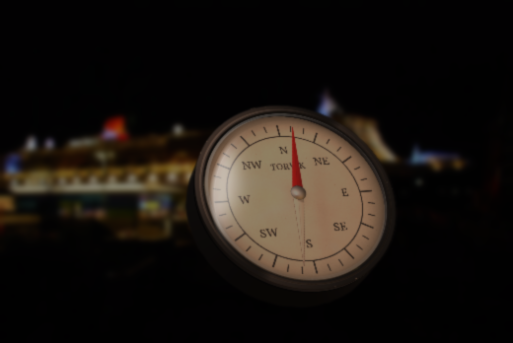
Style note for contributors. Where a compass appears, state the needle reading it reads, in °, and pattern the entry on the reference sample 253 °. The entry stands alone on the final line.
10 °
